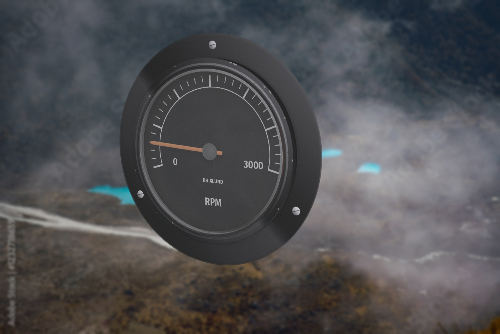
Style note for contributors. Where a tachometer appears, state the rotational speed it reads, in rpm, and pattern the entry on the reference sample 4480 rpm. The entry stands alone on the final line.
300 rpm
